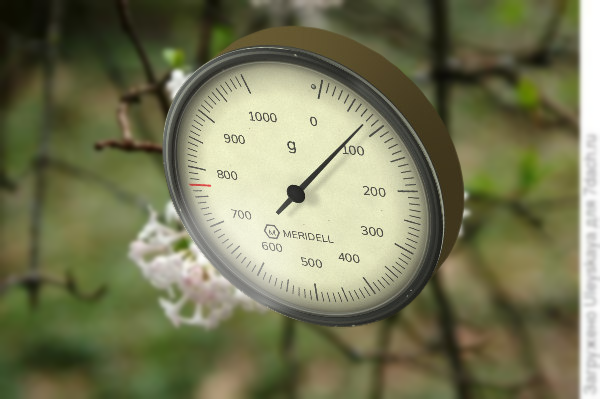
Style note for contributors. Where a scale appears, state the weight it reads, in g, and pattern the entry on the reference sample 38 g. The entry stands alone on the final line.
80 g
